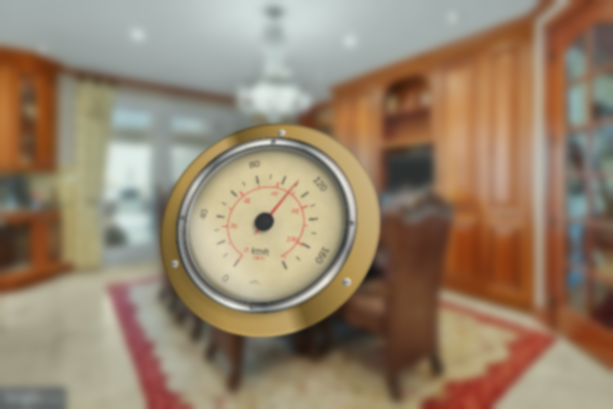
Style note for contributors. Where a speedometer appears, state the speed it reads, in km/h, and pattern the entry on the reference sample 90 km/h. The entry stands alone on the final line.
110 km/h
